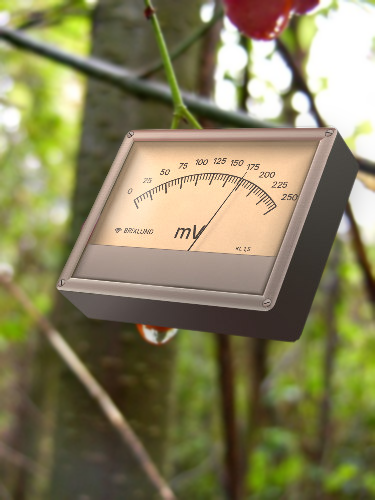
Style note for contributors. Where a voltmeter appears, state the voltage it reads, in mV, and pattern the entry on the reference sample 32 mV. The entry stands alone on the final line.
175 mV
